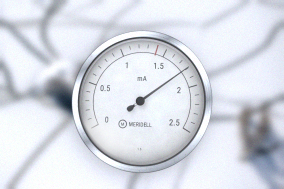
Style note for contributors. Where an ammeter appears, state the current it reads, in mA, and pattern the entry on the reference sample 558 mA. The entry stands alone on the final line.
1.8 mA
